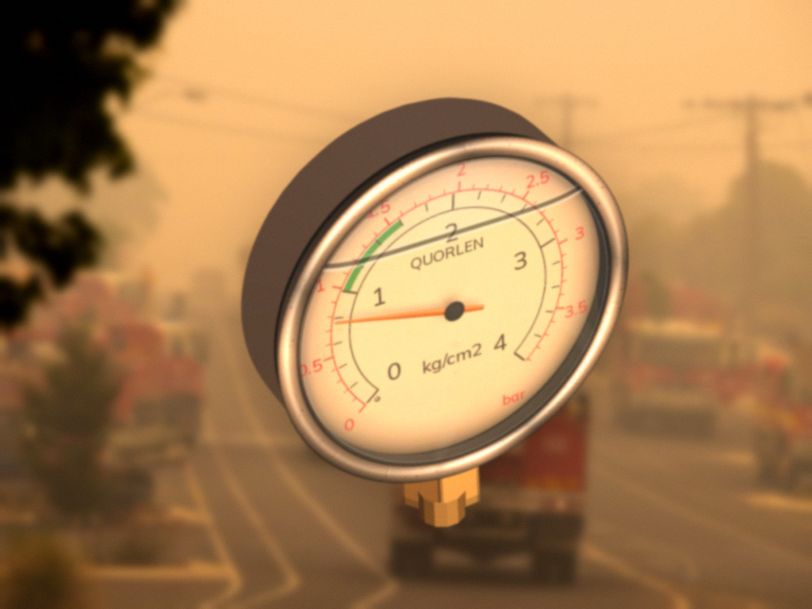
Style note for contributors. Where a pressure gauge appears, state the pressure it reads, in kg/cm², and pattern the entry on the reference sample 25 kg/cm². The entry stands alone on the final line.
0.8 kg/cm²
